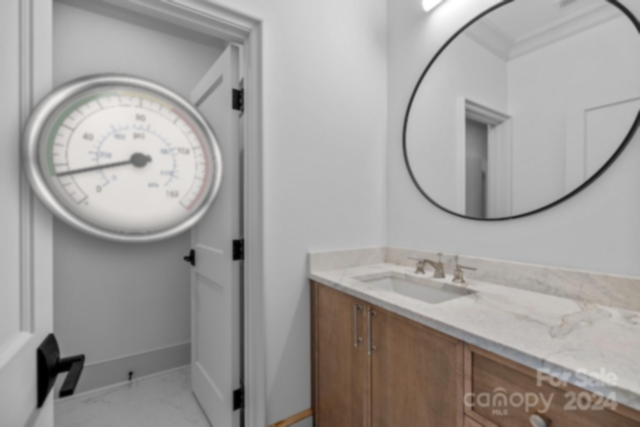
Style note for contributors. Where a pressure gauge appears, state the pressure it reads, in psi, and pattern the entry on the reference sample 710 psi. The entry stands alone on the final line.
15 psi
